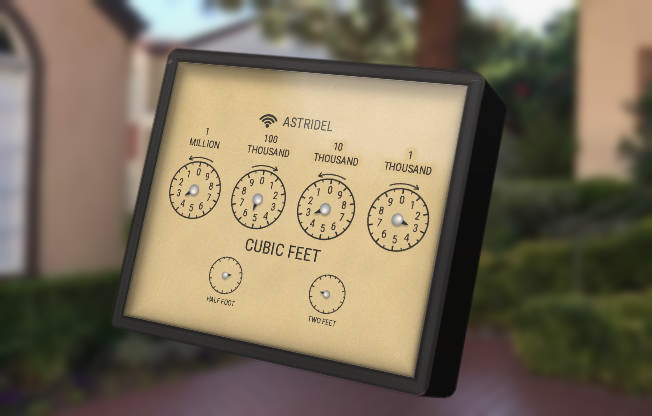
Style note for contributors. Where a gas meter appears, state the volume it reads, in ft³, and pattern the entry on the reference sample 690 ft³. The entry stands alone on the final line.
353300 ft³
